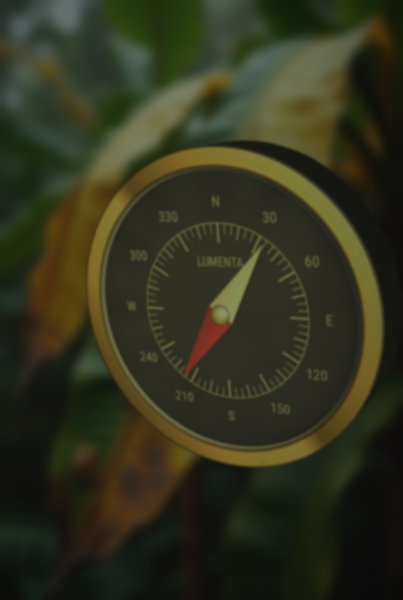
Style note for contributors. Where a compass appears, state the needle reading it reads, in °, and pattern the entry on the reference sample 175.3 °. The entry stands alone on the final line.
215 °
